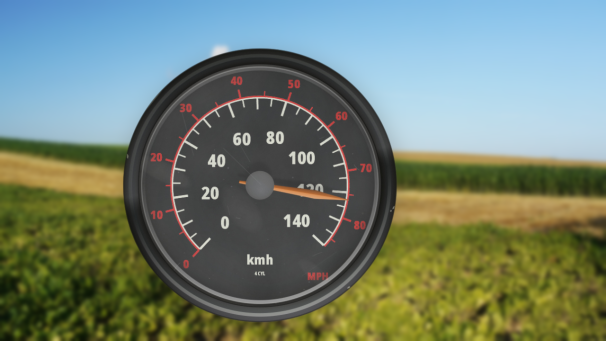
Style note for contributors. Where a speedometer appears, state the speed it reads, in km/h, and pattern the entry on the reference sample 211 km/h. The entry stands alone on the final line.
122.5 km/h
